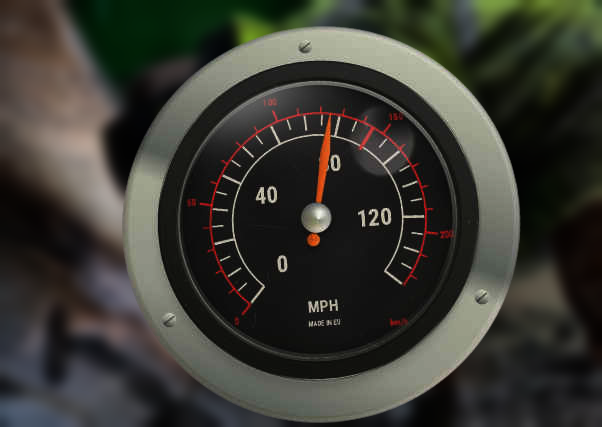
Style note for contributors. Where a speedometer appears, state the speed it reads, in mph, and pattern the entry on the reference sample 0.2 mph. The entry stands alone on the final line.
77.5 mph
